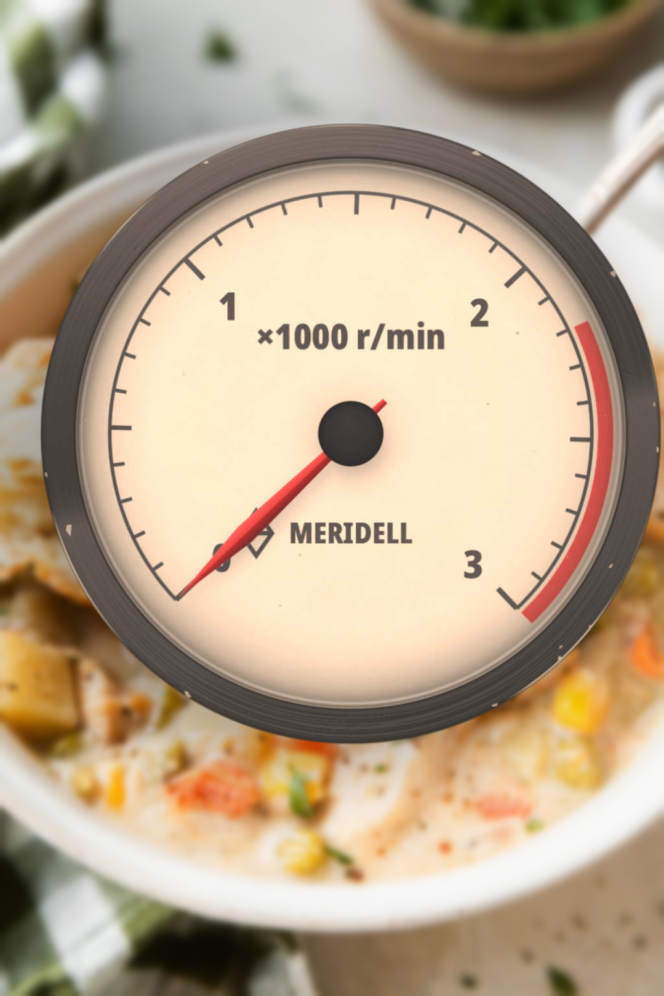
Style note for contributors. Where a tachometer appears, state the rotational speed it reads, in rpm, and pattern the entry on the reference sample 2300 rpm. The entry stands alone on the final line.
0 rpm
